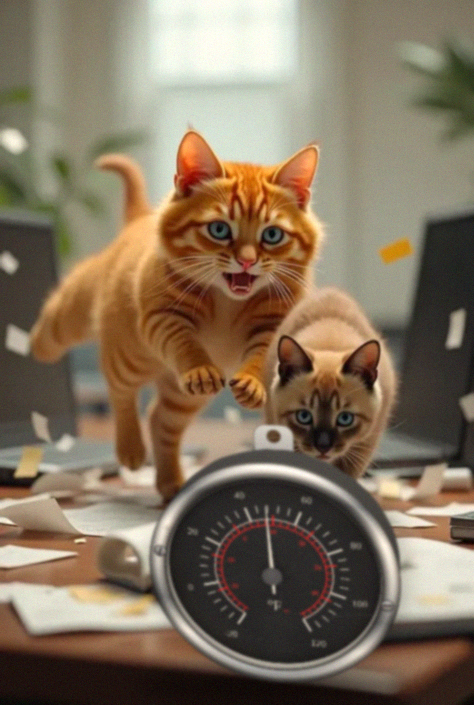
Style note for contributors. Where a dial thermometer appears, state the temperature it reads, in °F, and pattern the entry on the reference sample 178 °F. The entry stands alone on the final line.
48 °F
